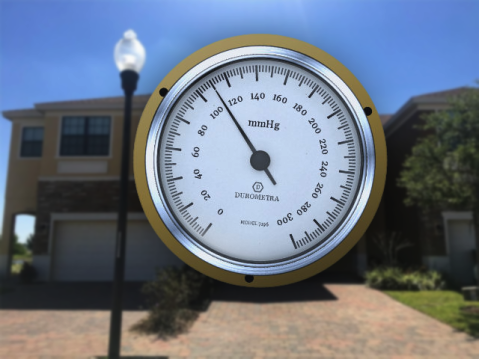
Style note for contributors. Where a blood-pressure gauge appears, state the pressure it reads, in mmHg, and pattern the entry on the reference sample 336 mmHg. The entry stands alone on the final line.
110 mmHg
